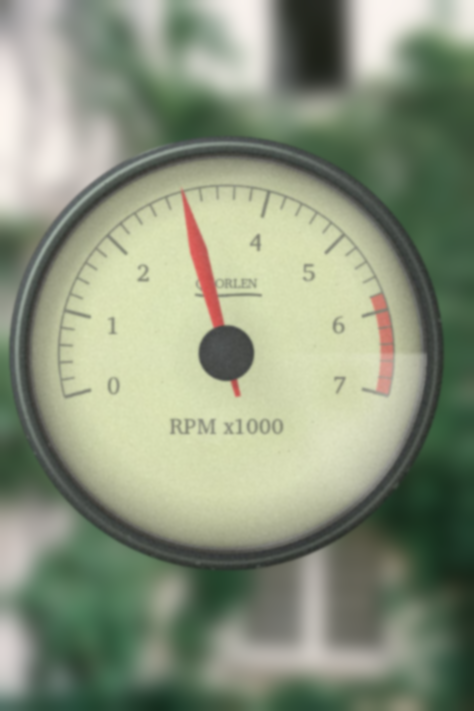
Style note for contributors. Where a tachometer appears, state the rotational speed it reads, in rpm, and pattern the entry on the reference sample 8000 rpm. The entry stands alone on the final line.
3000 rpm
